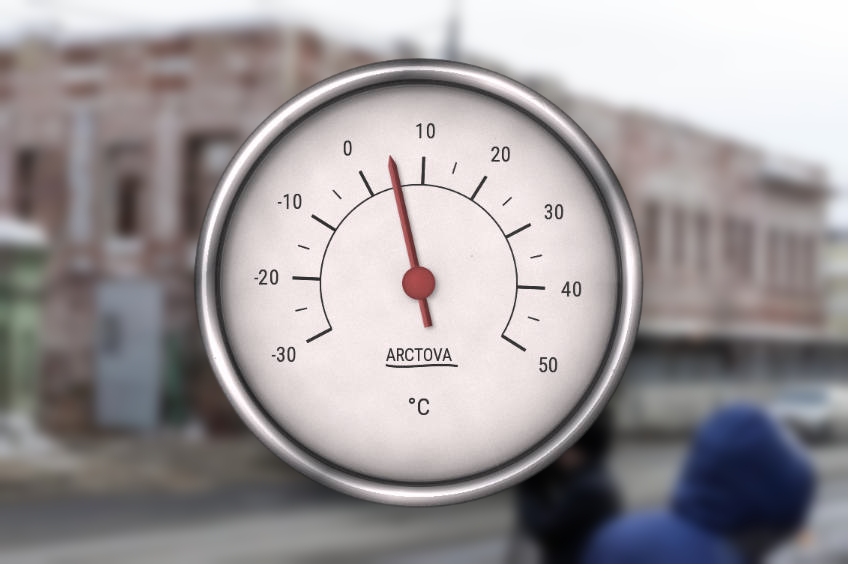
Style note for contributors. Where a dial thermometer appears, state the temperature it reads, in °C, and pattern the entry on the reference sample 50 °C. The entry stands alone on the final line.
5 °C
